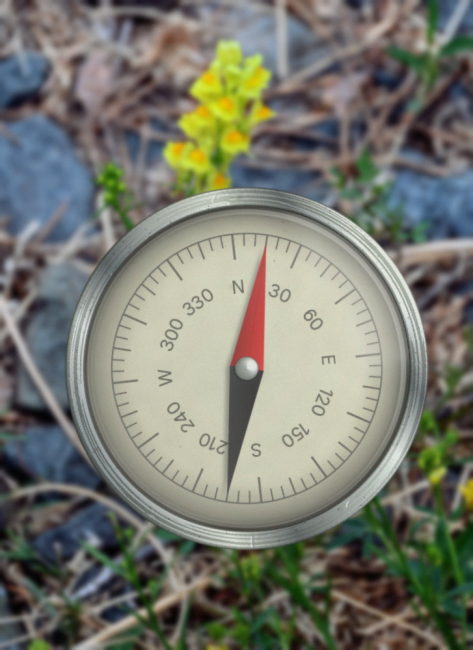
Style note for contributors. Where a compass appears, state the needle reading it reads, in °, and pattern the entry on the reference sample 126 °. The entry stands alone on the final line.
15 °
